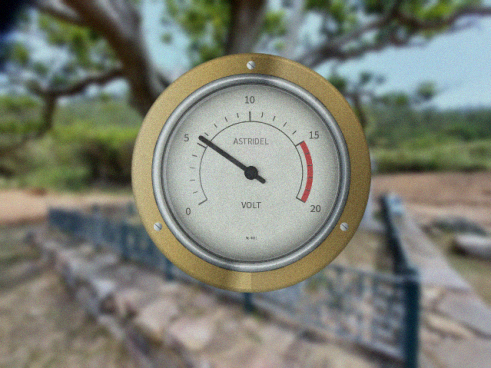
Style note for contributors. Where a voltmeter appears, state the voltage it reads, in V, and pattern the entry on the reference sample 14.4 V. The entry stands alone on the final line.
5.5 V
